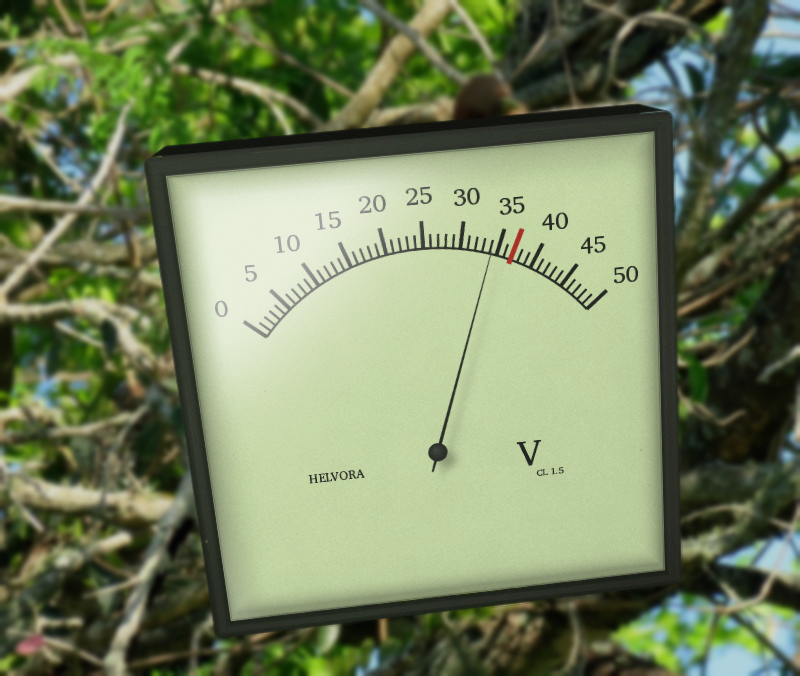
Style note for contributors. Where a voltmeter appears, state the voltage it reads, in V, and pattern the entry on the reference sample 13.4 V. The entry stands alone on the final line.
34 V
